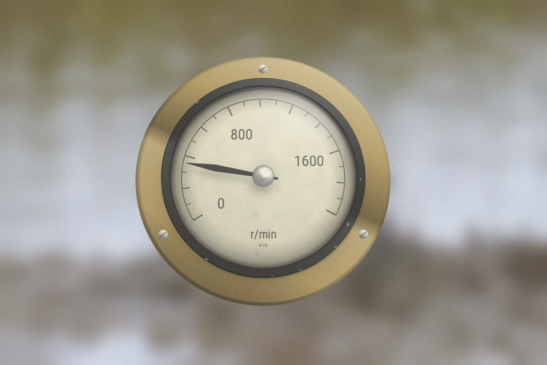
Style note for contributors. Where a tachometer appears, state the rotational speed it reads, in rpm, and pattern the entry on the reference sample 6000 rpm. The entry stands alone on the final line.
350 rpm
